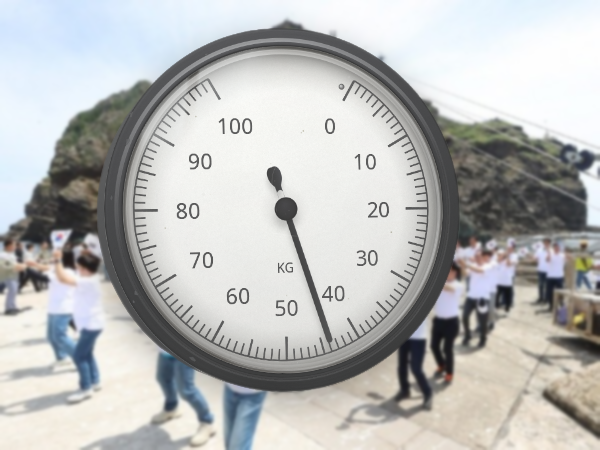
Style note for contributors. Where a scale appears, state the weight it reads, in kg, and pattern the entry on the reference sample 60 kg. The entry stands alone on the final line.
44 kg
